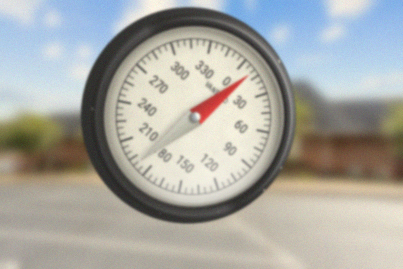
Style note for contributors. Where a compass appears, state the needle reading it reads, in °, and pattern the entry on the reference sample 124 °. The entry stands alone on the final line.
10 °
